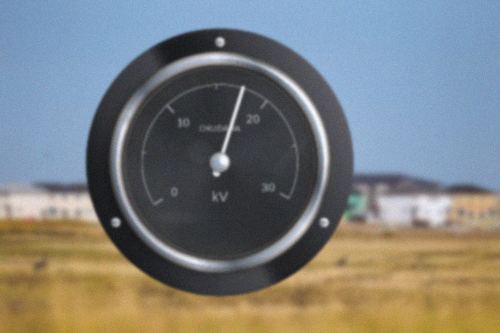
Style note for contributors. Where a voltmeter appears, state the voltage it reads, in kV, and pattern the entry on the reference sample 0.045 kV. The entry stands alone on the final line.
17.5 kV
